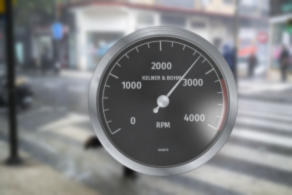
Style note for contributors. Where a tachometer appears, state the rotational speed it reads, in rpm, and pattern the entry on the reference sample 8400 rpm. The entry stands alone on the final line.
2700 rpm
